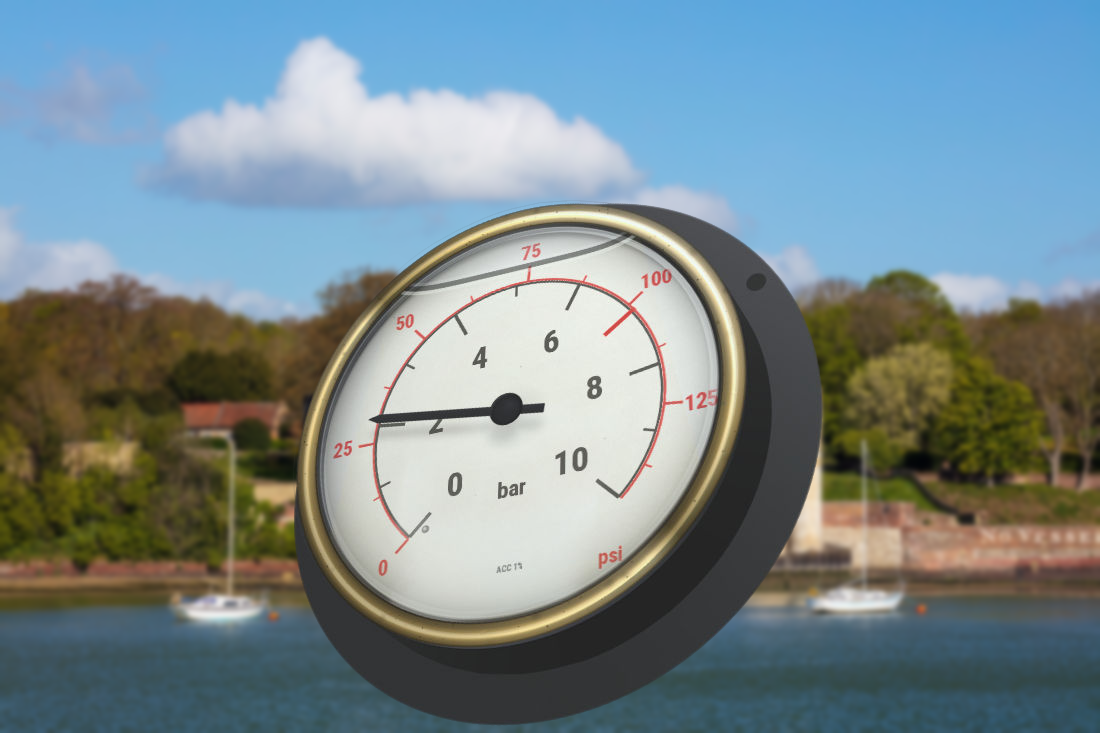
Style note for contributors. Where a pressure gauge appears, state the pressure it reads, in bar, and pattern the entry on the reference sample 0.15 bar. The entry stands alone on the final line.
2 bar
